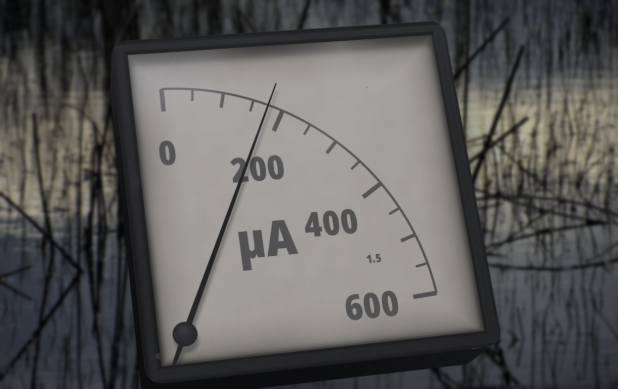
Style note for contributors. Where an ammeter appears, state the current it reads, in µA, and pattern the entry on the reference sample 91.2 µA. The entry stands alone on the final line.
175 µA
